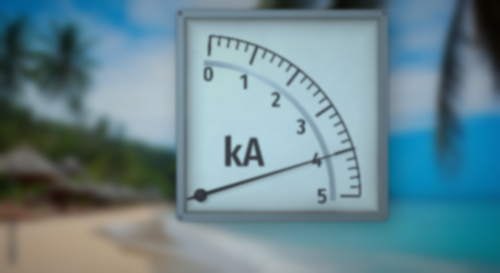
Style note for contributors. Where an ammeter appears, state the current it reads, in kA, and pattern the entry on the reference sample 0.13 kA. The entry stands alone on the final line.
4 kA
